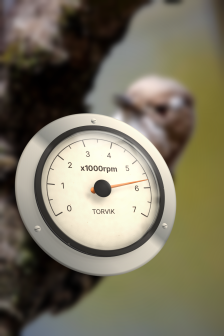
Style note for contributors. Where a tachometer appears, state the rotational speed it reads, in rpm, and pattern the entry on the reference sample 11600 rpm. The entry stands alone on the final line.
5750 rpm
